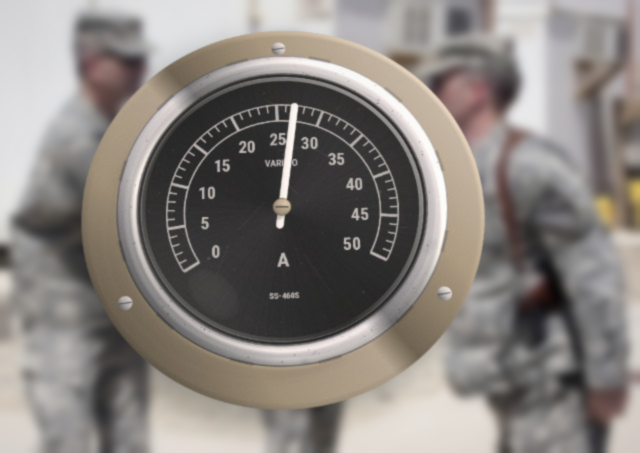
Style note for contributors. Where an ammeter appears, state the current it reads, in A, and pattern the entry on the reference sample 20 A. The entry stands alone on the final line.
27 A
